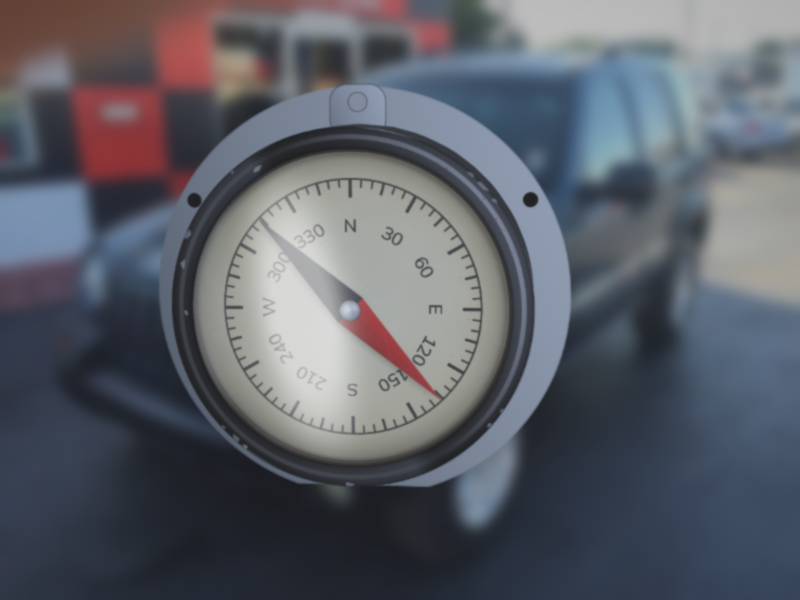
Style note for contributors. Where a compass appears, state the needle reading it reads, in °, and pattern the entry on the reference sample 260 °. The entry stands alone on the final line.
135 °
